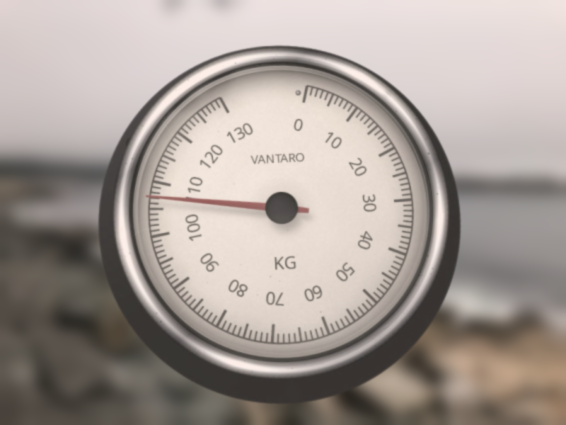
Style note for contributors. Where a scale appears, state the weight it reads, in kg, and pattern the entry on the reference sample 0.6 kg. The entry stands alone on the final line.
107 kg
